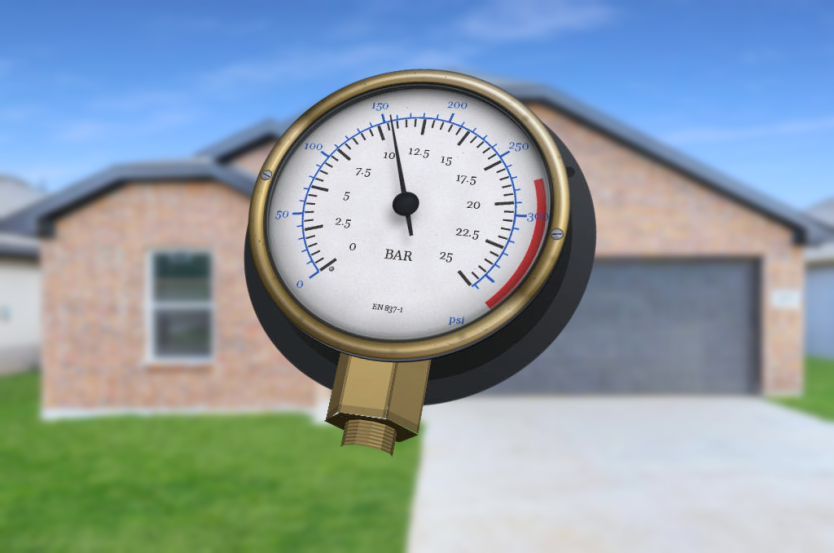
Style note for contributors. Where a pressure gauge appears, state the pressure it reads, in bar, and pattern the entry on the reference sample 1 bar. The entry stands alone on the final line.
10.75 bar
